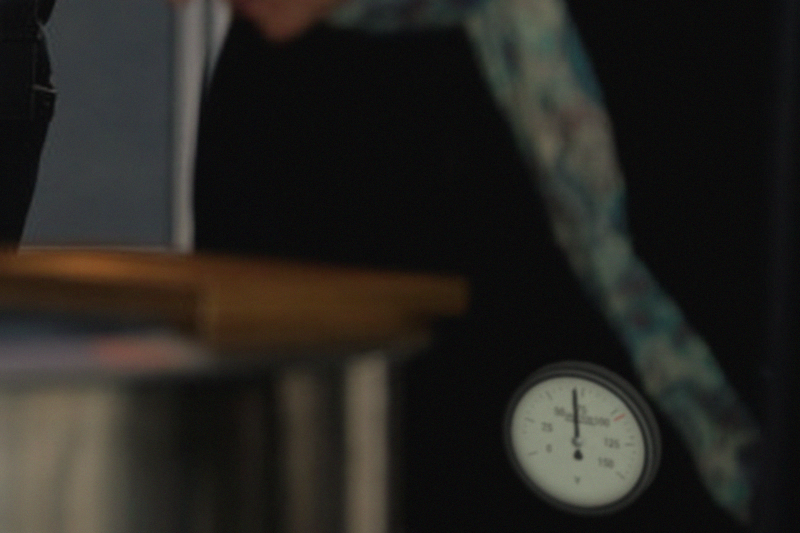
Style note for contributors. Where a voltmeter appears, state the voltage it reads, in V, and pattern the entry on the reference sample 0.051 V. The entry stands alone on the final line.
70 V
